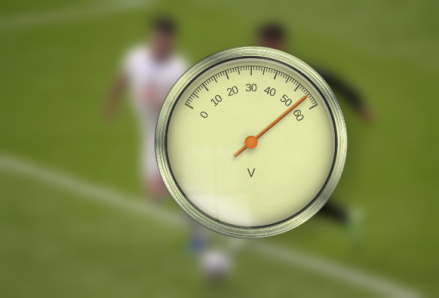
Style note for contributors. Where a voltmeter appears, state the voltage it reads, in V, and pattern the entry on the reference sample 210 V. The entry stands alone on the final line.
55 V
